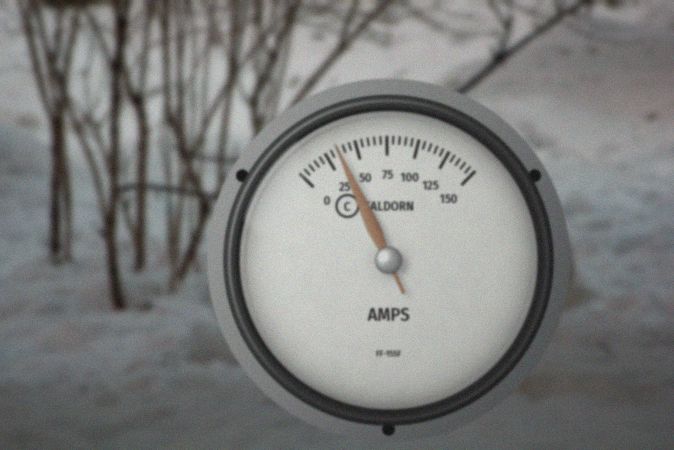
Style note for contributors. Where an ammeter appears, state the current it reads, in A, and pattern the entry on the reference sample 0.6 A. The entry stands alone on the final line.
35 A
